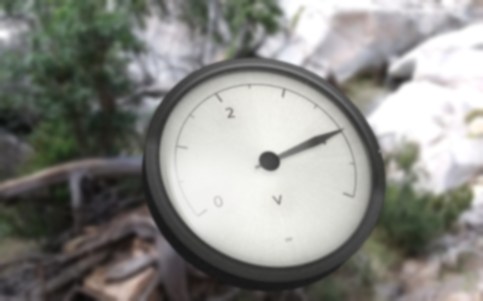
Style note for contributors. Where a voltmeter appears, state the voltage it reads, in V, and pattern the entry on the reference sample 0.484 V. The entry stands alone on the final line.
4 V
